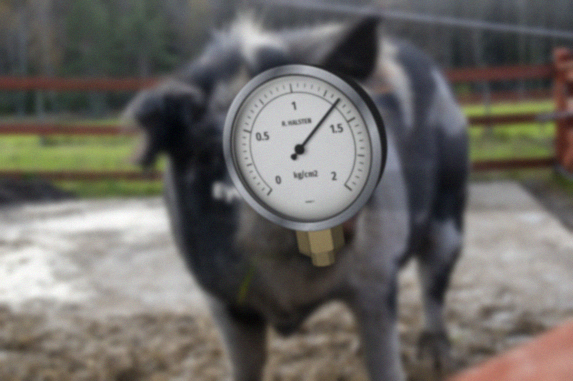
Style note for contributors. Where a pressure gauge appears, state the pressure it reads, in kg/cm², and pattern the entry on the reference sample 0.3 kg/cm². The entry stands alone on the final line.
1.35 kg/cm²
